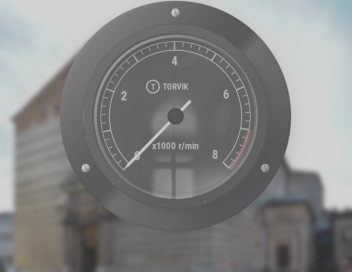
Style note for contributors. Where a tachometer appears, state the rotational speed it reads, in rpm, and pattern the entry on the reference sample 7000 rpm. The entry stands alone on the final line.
0 rpm
